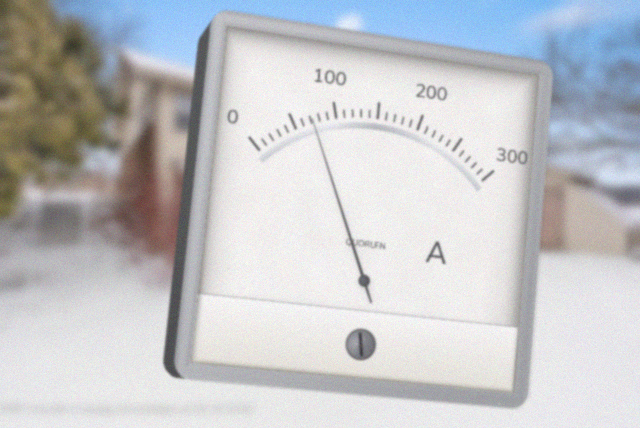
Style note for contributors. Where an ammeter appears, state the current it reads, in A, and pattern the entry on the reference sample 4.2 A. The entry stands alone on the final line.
70 A
